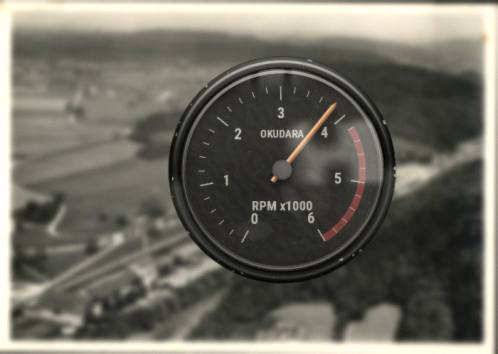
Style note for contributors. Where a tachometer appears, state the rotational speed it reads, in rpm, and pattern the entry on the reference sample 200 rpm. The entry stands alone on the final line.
3800 rpm
